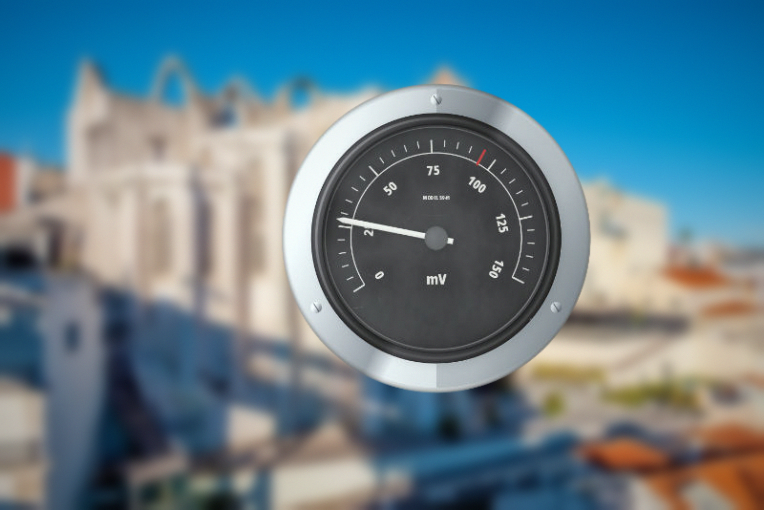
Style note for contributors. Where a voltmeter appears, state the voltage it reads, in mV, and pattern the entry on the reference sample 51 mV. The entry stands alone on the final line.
27.5 mV
